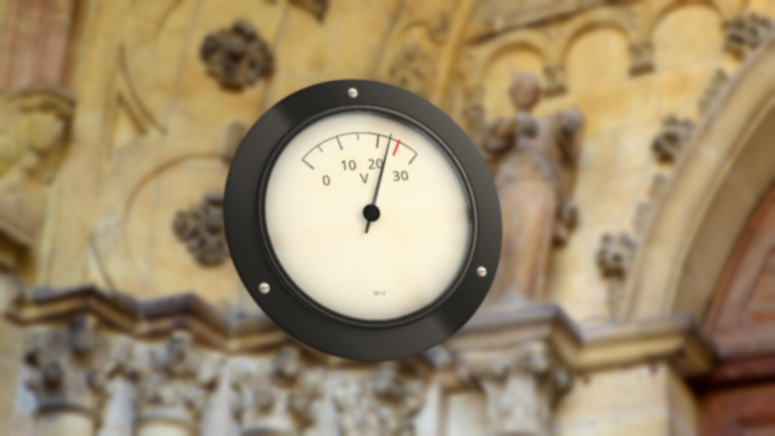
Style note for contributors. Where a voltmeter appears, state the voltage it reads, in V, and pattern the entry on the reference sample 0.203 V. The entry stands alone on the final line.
22.5 V
